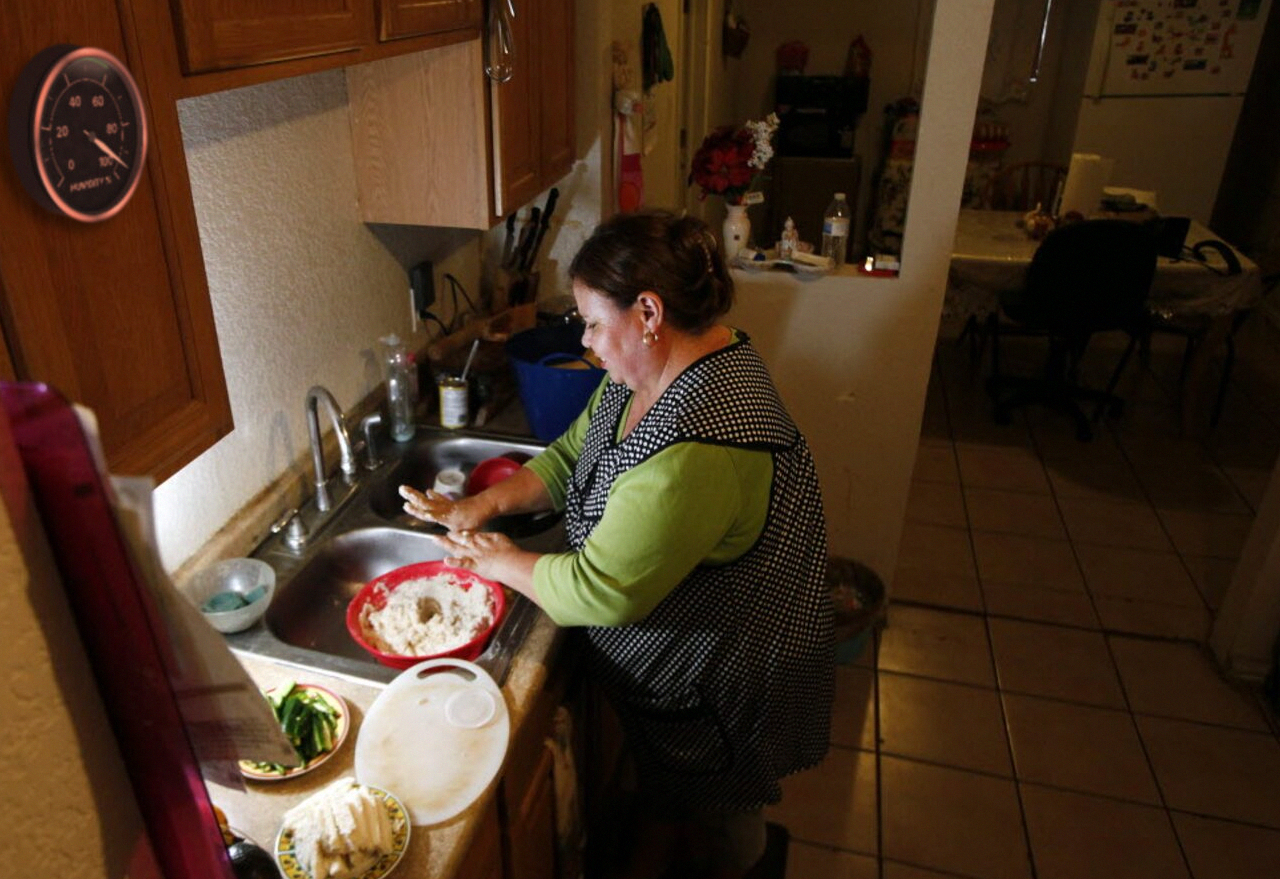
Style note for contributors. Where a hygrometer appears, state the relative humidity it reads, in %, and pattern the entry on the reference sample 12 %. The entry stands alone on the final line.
95 %
